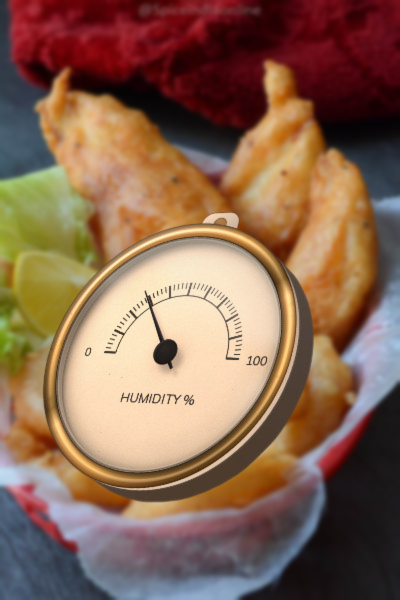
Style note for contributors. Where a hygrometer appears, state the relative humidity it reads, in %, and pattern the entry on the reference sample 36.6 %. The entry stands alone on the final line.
30 %
